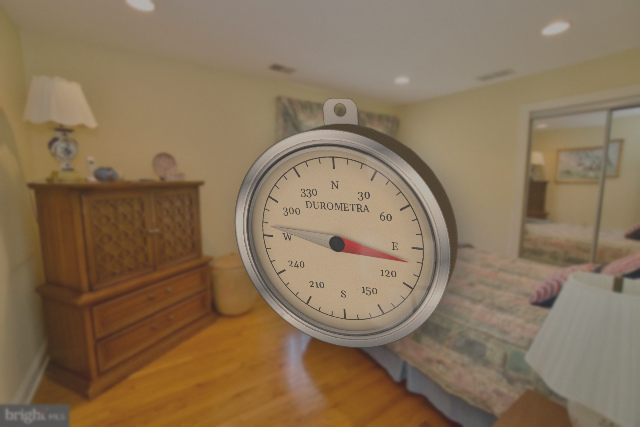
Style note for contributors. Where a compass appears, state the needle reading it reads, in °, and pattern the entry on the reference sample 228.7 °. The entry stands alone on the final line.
100 °
